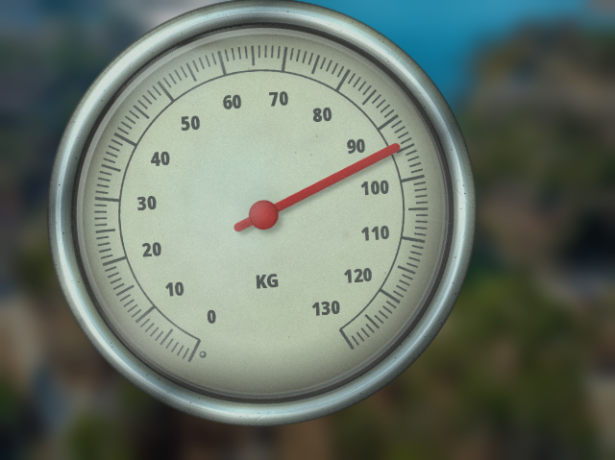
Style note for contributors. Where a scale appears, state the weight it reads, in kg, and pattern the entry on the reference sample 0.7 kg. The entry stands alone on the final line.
94 kg
